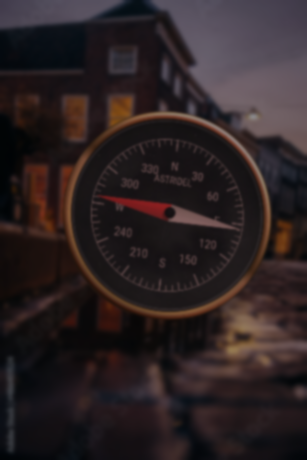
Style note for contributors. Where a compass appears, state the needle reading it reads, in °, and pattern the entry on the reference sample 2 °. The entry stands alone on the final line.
275 °
